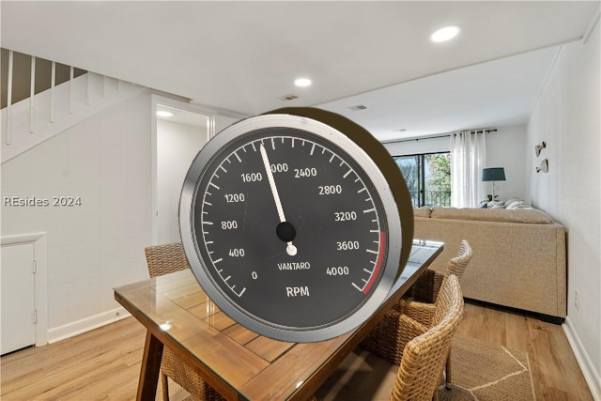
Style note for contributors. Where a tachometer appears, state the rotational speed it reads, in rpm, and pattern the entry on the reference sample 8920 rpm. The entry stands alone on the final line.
1900 rpm
